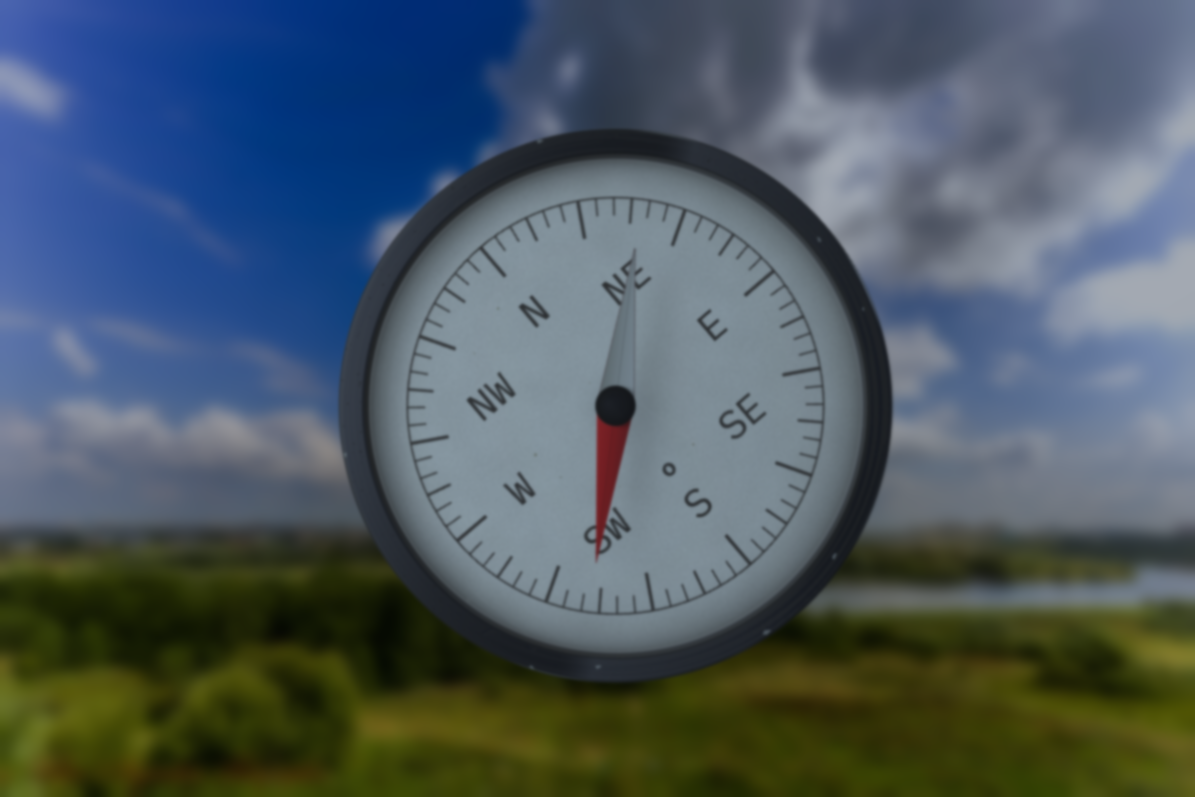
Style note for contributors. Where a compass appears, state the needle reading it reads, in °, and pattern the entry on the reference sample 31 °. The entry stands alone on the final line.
227.5 °
